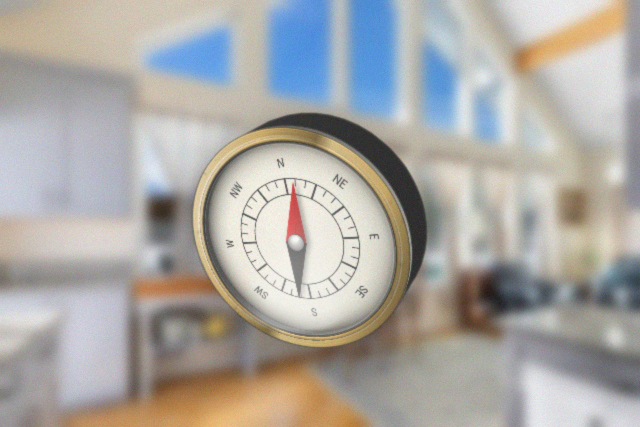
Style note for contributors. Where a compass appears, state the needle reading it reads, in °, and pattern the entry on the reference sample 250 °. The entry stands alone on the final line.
10 °
